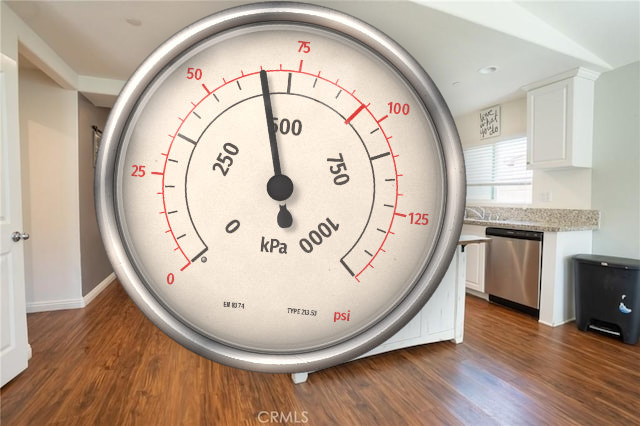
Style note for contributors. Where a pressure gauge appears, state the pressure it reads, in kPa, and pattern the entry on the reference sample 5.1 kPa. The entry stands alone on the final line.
450 kPa
